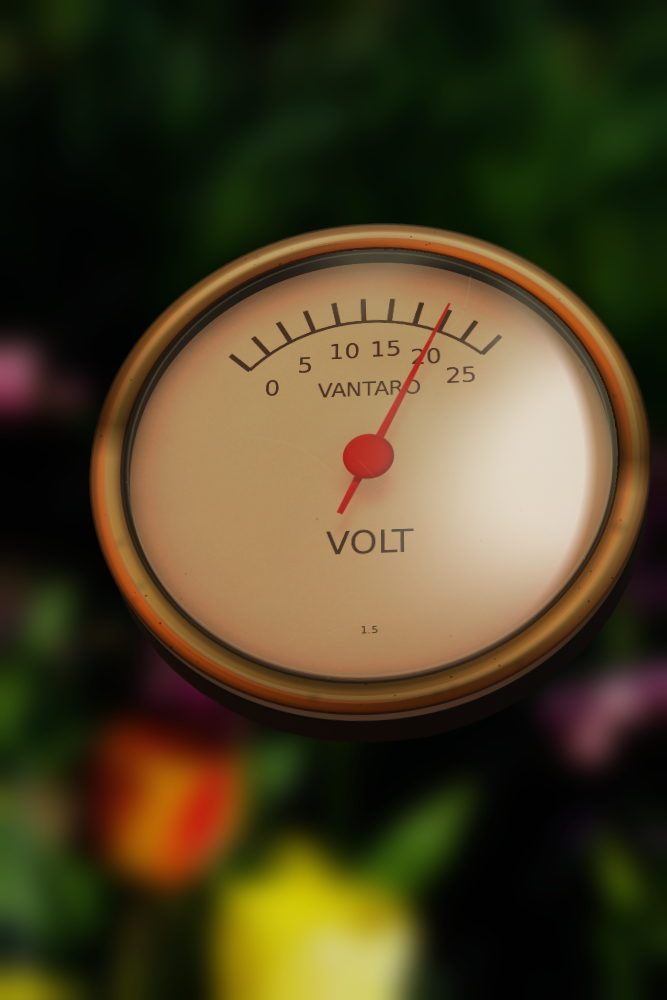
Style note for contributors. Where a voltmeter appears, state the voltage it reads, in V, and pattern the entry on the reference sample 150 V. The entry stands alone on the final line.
20 V
